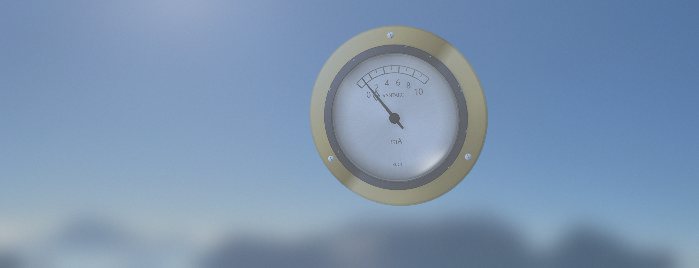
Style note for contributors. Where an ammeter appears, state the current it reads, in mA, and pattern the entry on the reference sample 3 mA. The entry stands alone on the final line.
1 mA
